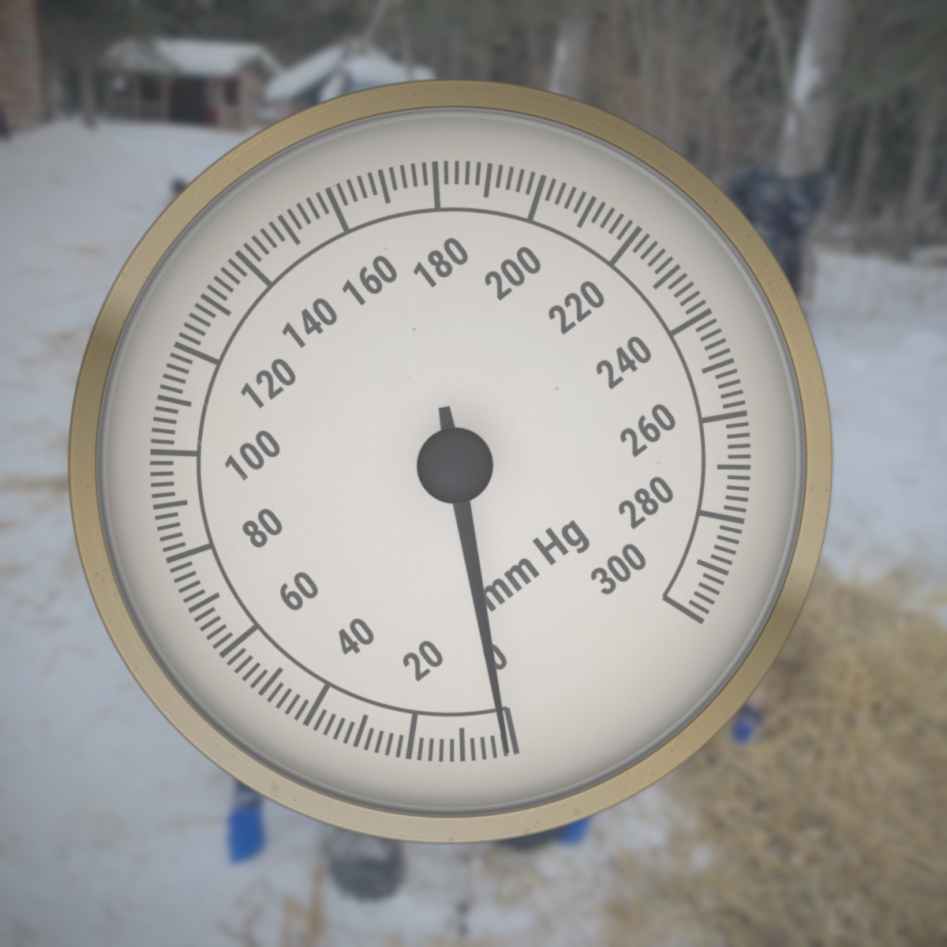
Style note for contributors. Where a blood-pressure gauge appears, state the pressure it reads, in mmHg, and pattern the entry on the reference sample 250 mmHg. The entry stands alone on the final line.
2 mmHg
